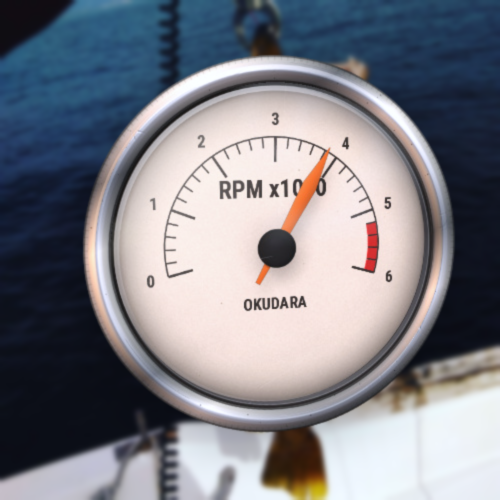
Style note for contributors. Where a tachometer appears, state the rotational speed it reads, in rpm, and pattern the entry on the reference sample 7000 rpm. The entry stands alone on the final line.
3800 rpm
